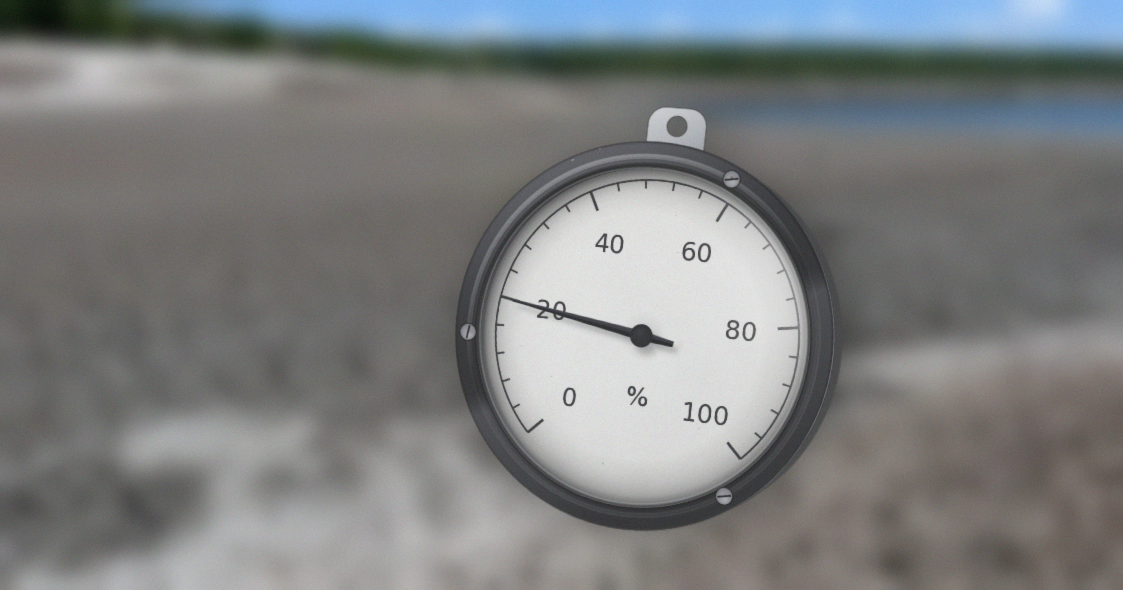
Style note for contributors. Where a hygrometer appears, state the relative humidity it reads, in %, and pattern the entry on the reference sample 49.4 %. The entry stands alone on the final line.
20 %
